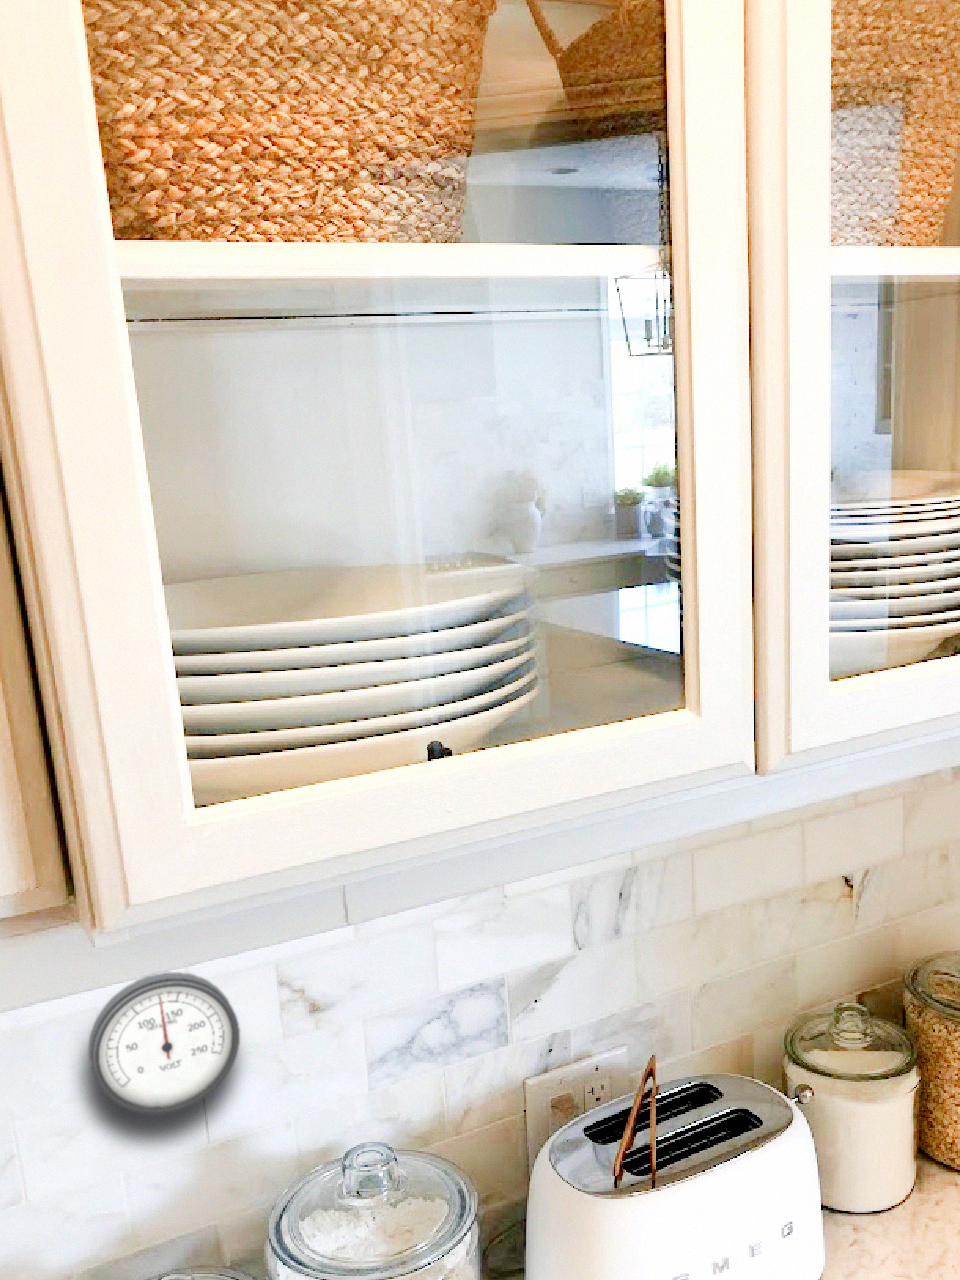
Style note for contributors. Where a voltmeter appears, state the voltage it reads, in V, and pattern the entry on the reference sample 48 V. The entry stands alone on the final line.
130 V
